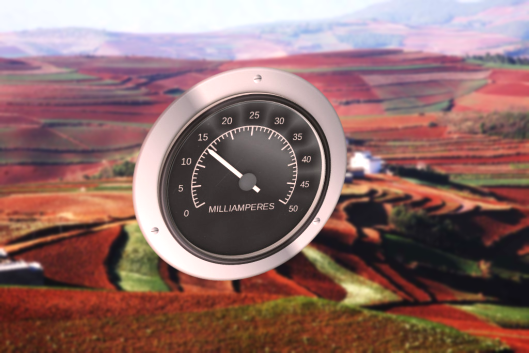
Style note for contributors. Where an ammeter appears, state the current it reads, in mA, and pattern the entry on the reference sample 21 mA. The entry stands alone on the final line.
14 mA
